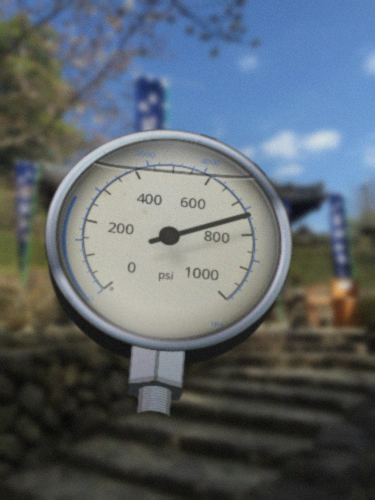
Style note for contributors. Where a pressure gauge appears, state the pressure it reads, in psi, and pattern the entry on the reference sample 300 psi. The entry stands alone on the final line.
750 psi
